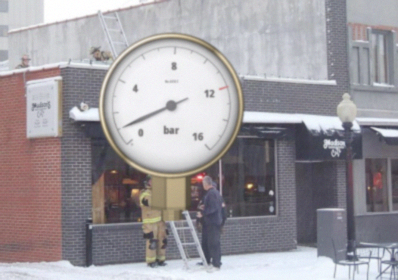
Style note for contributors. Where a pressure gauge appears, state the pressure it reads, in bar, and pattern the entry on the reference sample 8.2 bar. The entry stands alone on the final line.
1 bar
